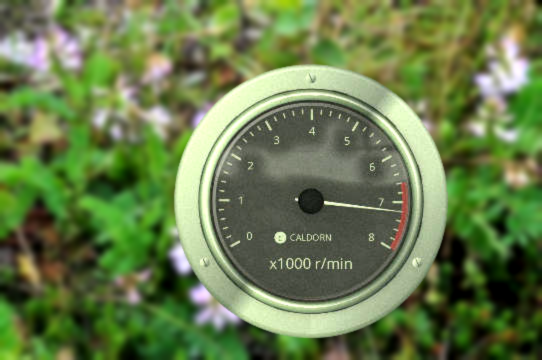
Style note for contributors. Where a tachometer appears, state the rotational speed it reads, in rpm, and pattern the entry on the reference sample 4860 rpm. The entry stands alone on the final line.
7200 rpm
